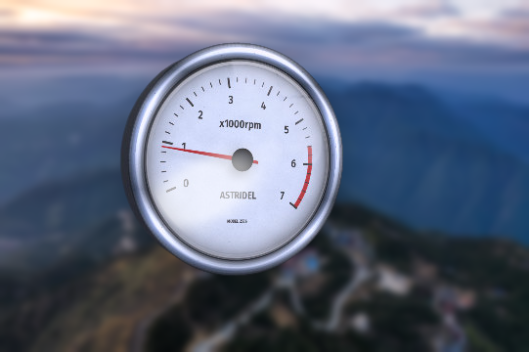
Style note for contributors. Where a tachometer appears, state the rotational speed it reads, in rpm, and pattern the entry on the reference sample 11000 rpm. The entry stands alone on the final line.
900 rpm
